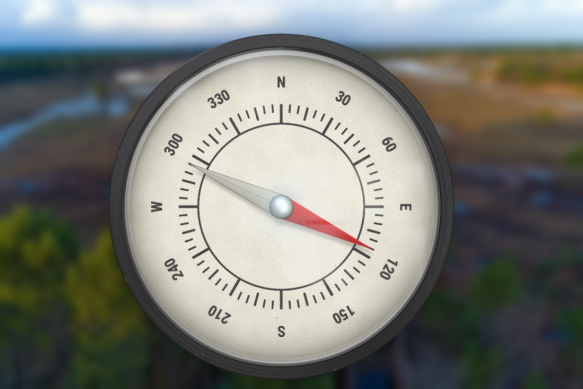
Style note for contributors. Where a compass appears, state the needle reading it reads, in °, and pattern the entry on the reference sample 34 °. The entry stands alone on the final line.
115 °
